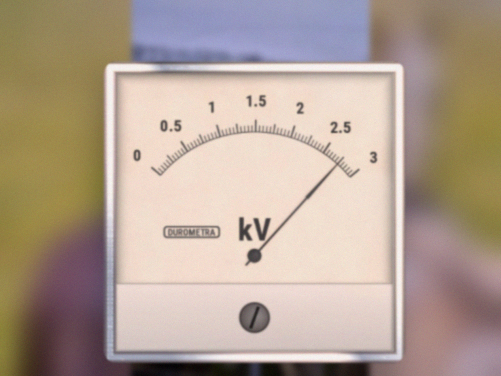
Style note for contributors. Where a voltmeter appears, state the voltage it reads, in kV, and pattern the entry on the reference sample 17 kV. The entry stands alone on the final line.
2.75 kV
